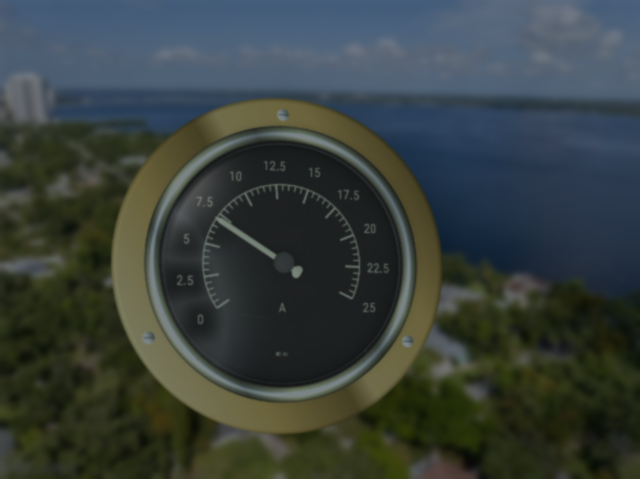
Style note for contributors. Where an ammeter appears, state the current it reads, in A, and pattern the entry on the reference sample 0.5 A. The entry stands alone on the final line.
7 A
